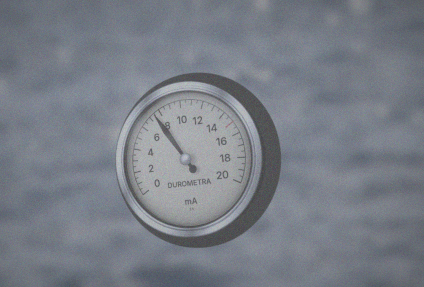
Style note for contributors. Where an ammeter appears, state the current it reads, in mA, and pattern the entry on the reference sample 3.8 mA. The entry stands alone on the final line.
7.5 mA
